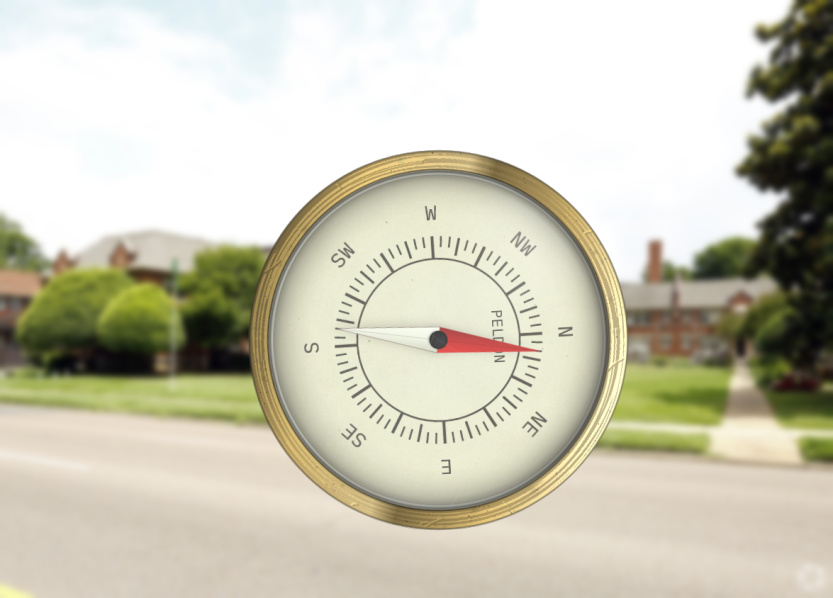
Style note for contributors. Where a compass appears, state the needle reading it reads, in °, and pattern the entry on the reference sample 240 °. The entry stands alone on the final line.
10 °
